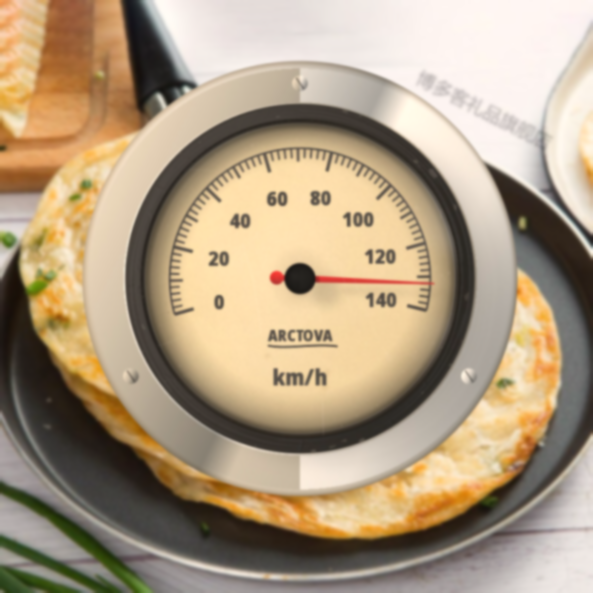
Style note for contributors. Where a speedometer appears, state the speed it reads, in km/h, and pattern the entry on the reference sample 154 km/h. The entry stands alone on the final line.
132 km/h
